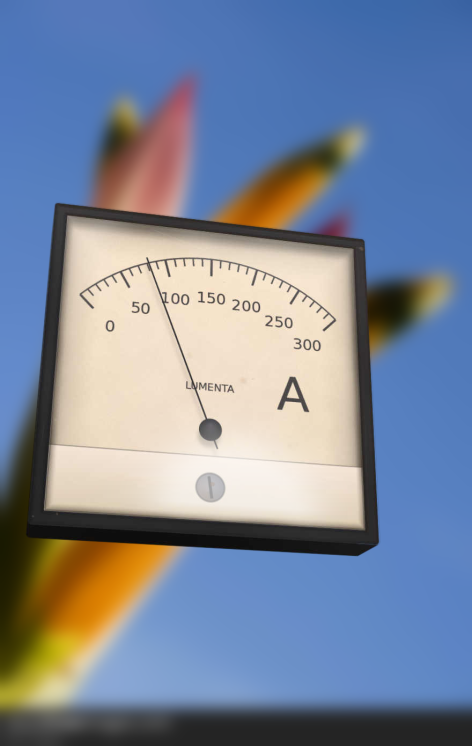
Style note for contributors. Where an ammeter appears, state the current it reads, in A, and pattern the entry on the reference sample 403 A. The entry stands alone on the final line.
80 A
